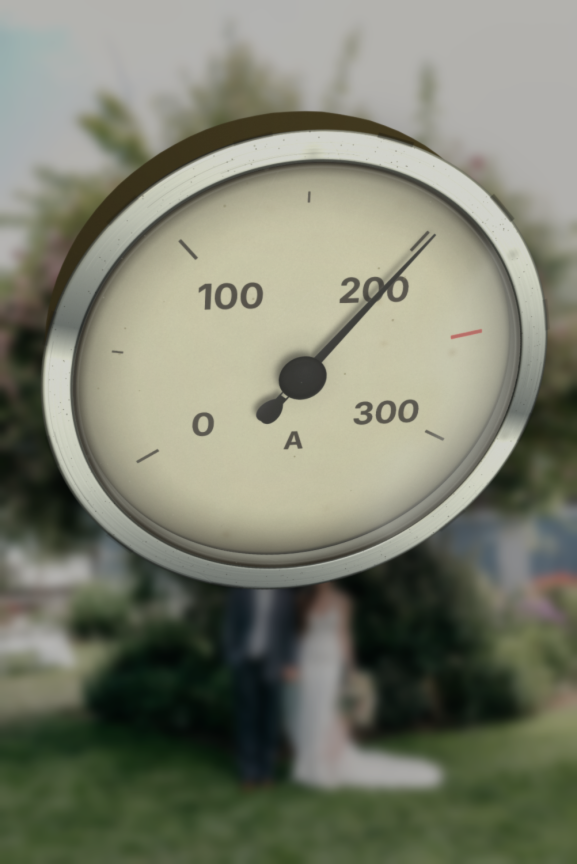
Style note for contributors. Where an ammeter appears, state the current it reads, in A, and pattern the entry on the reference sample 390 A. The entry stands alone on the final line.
200 A
